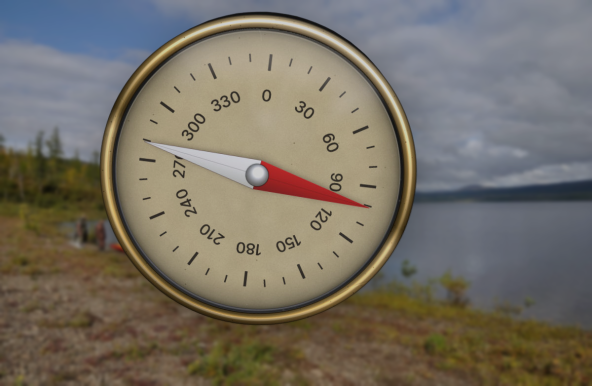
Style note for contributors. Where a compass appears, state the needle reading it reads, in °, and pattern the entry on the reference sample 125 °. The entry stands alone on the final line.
100 °
